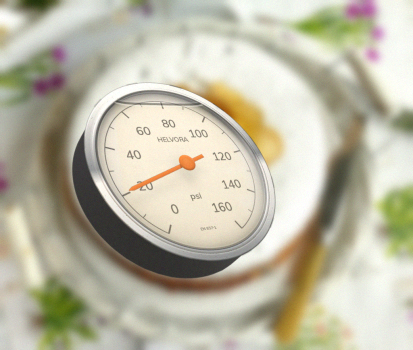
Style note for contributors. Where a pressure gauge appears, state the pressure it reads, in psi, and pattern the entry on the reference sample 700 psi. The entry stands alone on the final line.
20 psi
